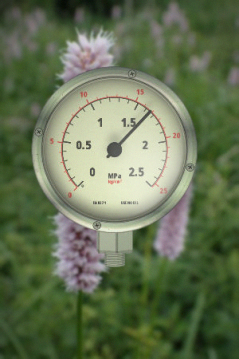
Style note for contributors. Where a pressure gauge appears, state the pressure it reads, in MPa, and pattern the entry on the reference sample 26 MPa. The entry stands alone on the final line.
1.65 MPa
